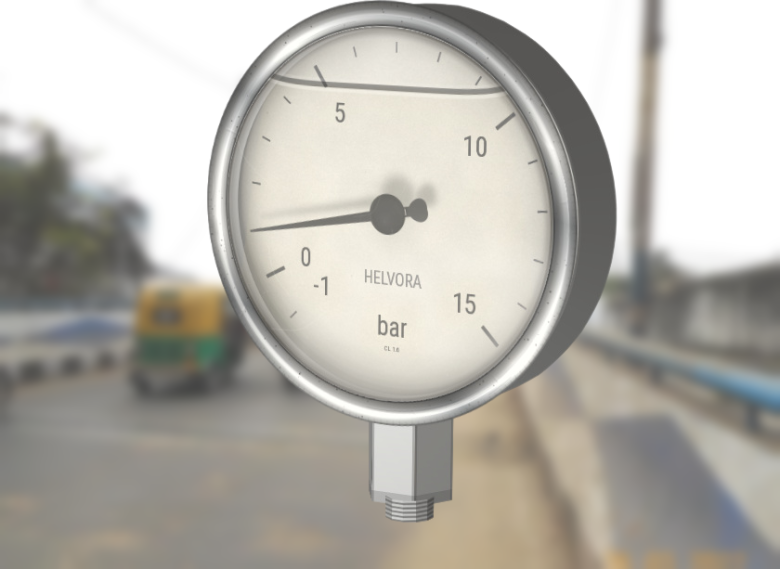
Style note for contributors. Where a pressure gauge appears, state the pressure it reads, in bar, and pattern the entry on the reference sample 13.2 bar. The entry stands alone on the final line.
1 bar
